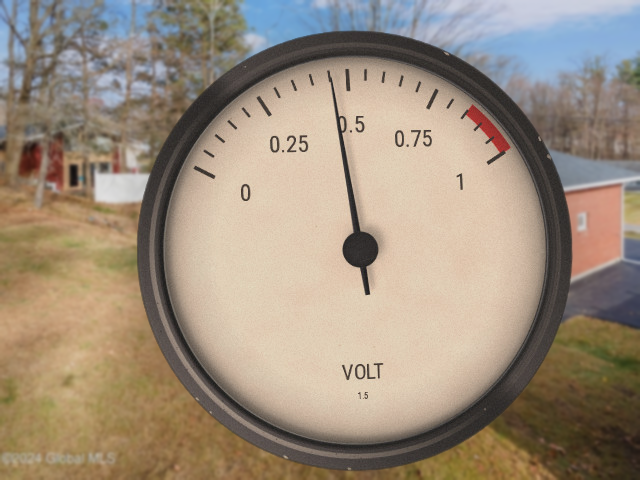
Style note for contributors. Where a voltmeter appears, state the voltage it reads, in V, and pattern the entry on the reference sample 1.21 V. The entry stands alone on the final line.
0.45 V
